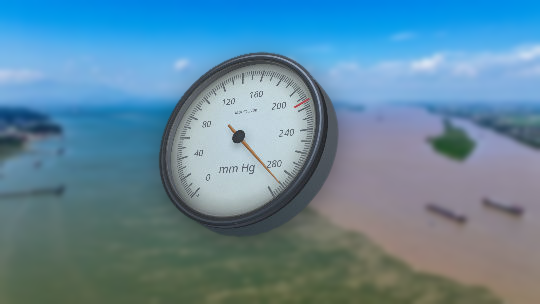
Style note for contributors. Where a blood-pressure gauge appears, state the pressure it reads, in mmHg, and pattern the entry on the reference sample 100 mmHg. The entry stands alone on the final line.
290 mmHg
